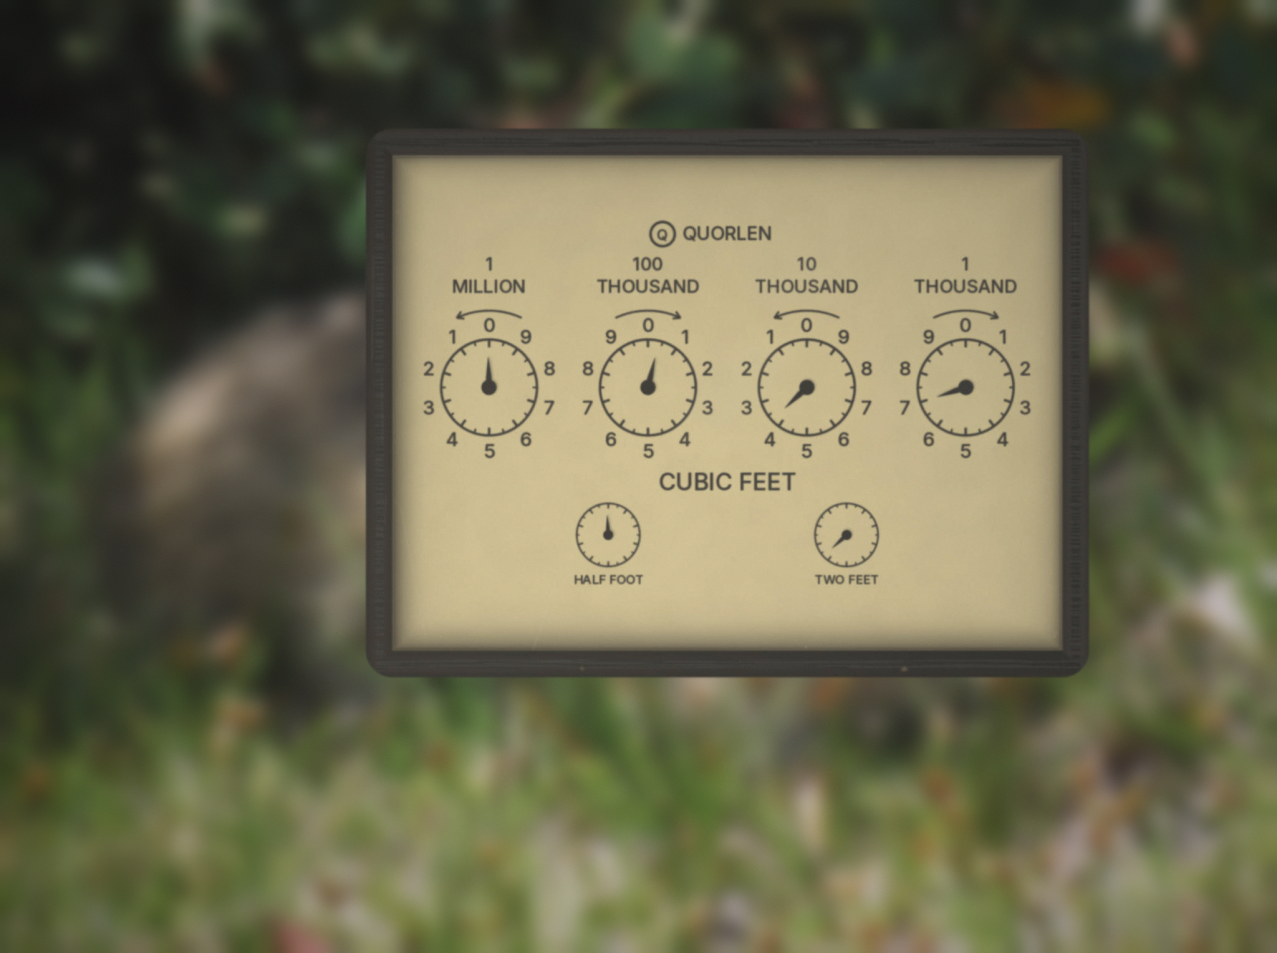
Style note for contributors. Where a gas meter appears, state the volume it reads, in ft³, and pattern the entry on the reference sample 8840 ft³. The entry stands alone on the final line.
3700 ft³
